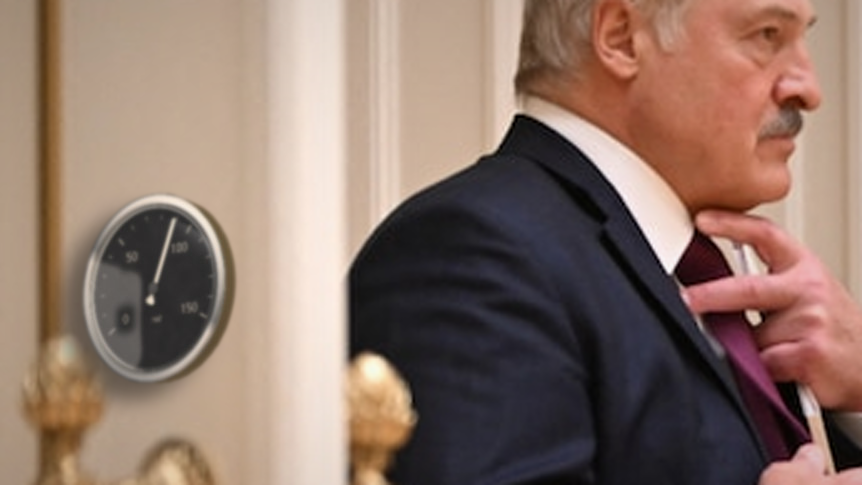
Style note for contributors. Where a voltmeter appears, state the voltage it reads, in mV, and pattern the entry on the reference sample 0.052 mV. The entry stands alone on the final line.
90 mV
